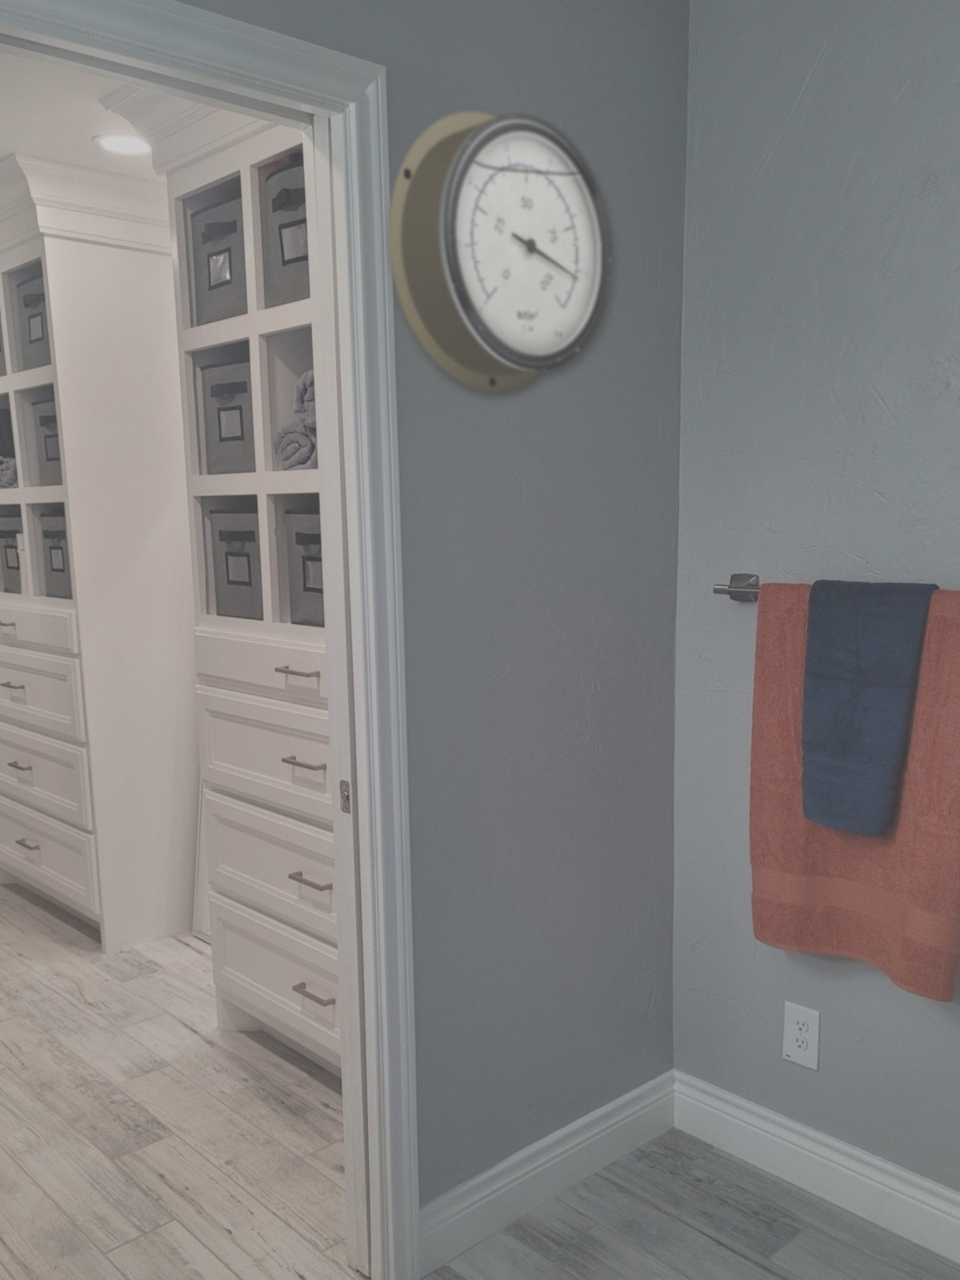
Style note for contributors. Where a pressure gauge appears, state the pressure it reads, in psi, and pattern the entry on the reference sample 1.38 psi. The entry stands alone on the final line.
90 psi
